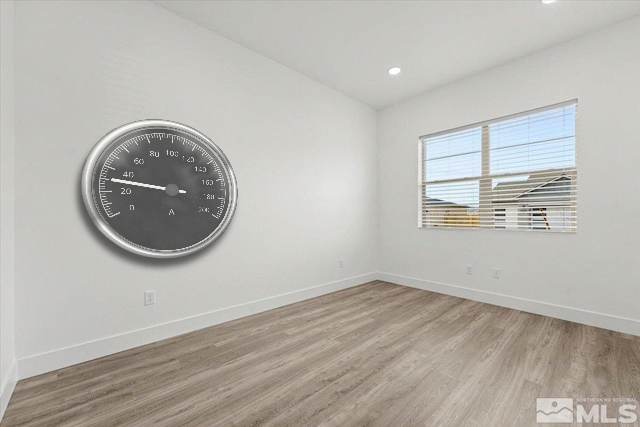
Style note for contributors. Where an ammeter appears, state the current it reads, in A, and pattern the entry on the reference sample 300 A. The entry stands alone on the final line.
30 A
